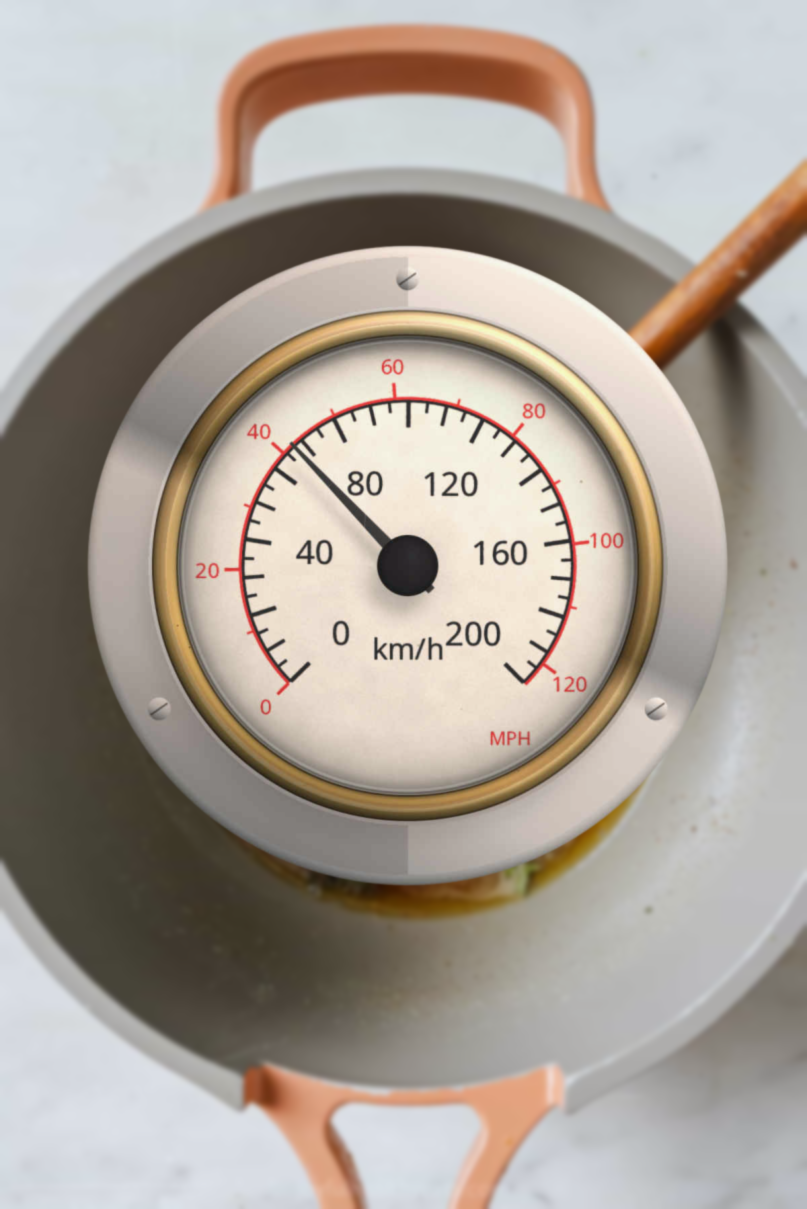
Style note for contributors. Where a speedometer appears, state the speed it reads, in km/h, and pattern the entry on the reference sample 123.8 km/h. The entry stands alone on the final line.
67.5 km/h
